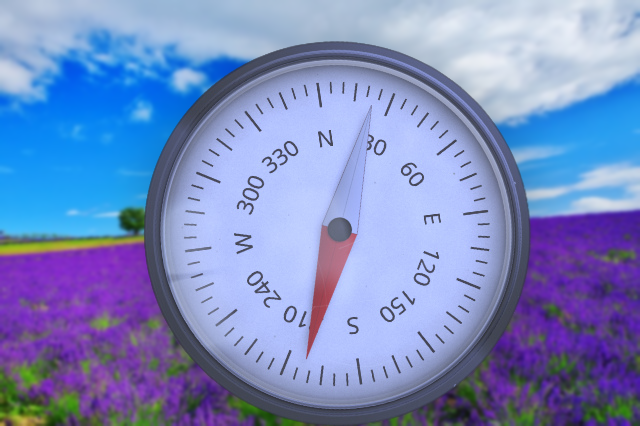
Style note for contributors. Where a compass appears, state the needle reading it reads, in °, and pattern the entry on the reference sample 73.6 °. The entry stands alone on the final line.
202.5 °
